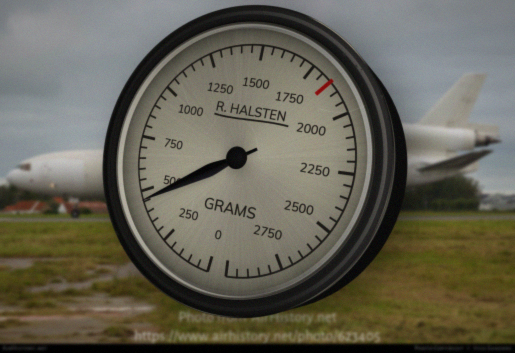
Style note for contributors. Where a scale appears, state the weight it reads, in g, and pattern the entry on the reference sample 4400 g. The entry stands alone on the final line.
450 g
